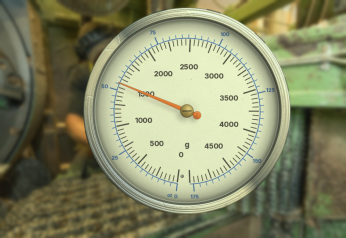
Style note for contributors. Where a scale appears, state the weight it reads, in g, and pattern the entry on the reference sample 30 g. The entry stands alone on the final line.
1500 g
